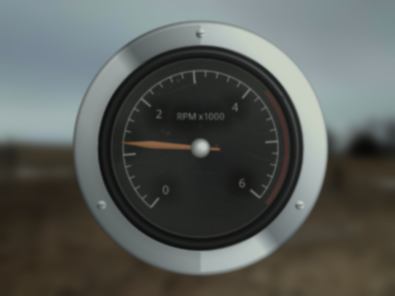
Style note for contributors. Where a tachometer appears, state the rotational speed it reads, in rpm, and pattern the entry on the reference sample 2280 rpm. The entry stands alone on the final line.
1200 rpm
